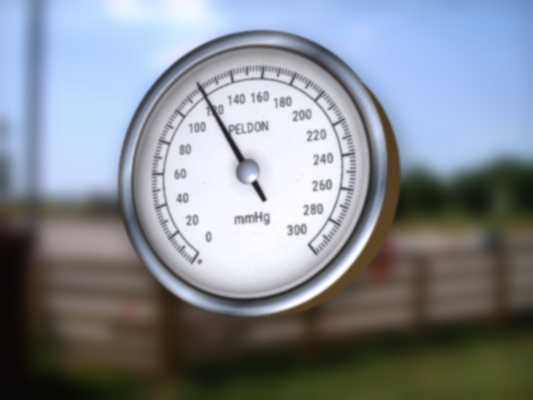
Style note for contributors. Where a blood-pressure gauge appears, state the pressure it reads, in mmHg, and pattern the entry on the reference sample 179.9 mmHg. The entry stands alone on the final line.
120 mmHg
